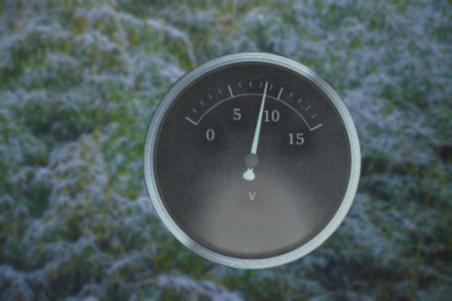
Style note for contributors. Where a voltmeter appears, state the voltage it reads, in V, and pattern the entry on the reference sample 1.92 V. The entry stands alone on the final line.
8.5 V
